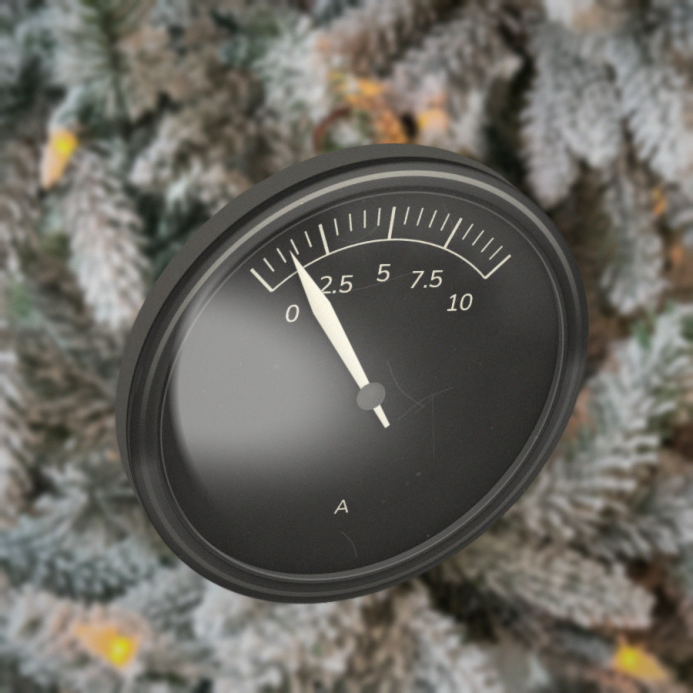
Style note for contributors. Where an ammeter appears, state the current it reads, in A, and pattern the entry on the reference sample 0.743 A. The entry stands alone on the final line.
1.25 A
